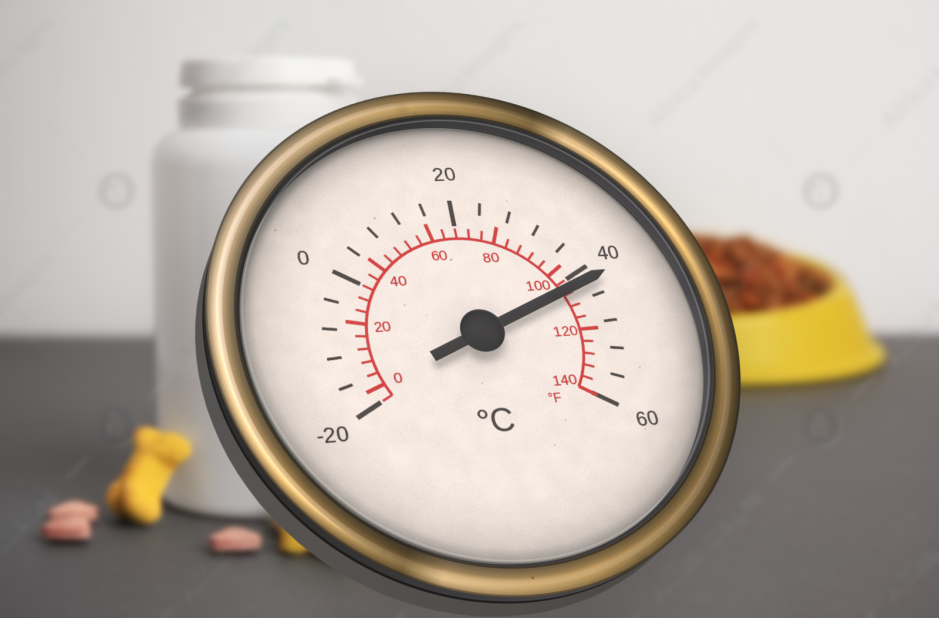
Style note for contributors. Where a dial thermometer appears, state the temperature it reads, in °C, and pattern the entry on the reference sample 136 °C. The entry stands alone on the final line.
42 °C
